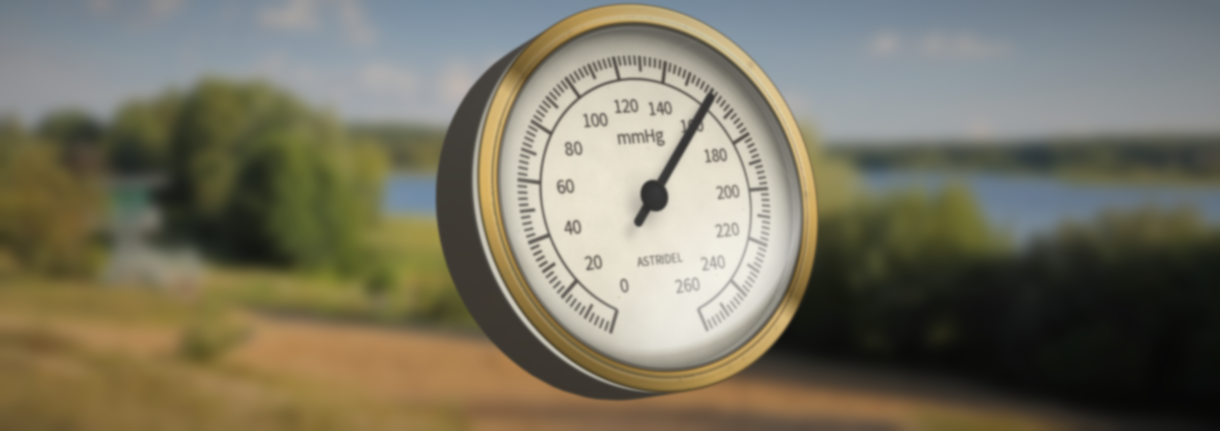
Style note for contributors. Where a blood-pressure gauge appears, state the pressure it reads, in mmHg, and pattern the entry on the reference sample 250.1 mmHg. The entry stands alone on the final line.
160 mmHg
